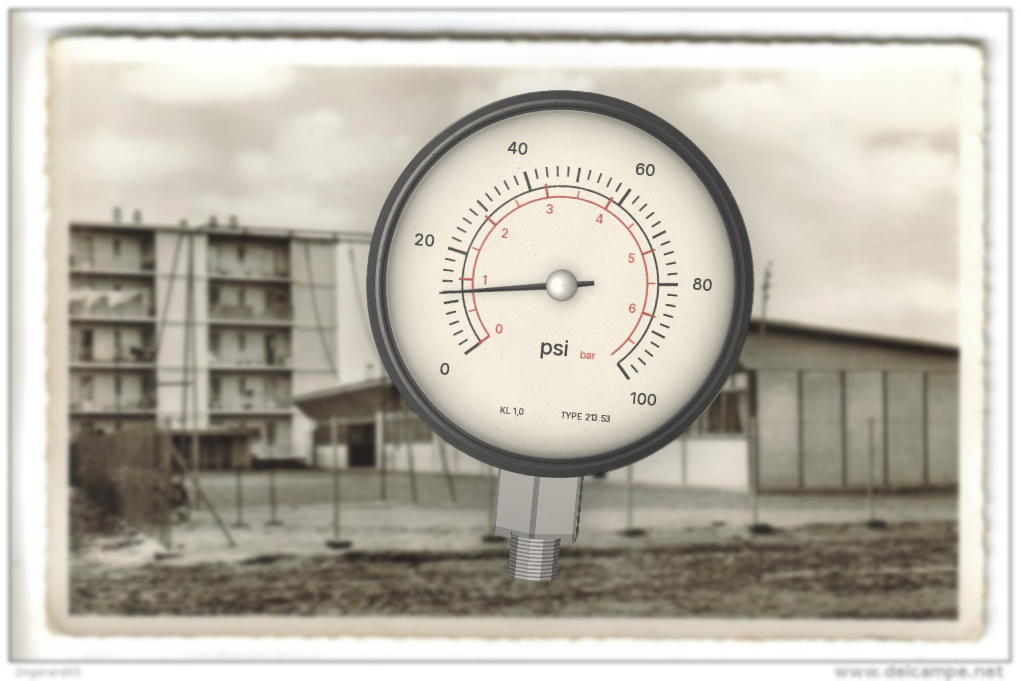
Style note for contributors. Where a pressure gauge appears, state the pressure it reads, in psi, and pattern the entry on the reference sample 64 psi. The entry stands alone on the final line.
12 psi
